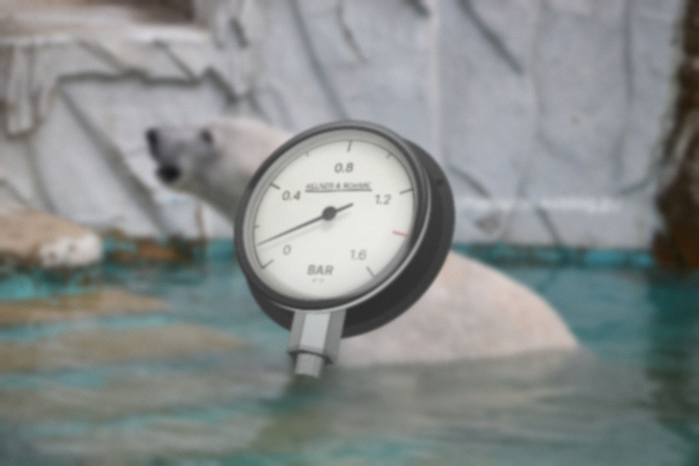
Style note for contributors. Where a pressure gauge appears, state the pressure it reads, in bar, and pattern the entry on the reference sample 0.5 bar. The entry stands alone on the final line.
0.1 bar
